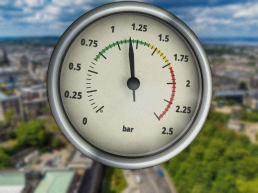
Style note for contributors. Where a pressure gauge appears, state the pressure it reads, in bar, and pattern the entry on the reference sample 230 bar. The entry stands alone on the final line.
1.15 bar
